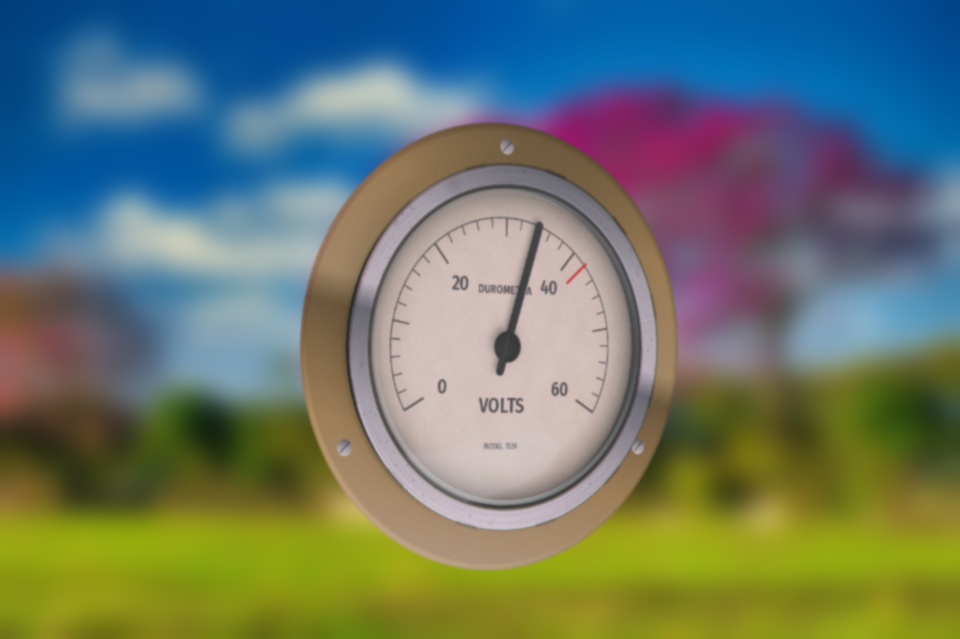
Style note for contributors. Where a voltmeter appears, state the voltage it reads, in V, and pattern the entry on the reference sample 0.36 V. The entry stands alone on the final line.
34 V
